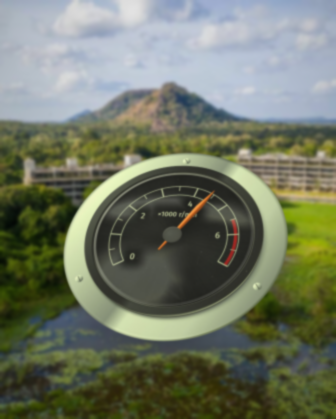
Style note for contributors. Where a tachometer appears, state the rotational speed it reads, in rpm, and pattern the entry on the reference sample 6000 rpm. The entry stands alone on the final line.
4500 rpm
